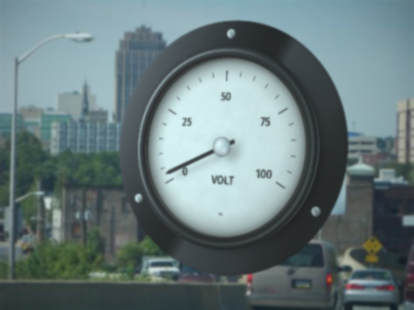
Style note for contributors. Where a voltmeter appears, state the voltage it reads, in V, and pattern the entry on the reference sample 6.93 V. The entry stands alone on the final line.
2.5 V
